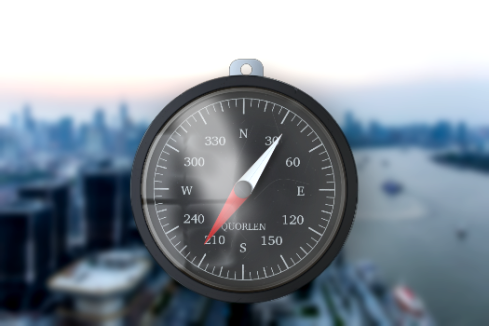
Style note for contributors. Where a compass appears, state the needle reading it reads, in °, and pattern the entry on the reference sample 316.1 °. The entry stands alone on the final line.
215 °
